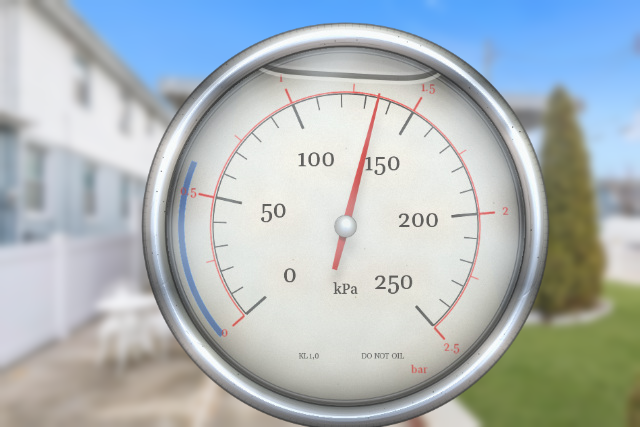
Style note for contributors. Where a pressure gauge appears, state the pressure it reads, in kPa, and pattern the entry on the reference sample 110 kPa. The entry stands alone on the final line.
135 kPa
